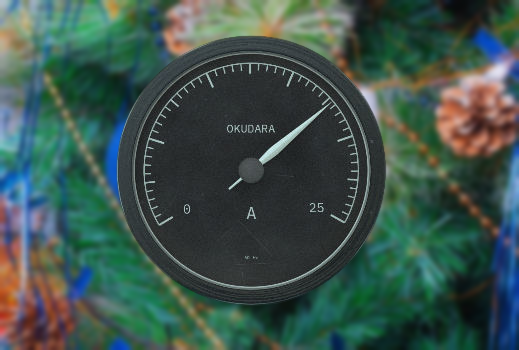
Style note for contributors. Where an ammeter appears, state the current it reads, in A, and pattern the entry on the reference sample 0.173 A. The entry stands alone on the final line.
17.75 A
